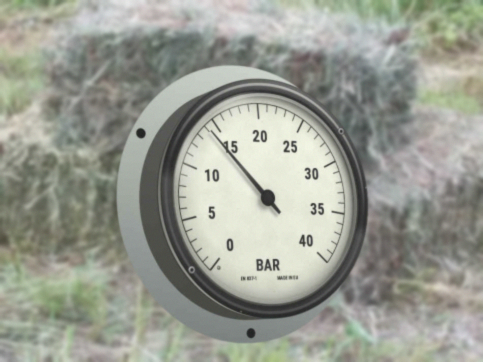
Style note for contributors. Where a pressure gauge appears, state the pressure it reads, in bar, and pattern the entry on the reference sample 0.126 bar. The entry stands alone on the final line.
14 bar
